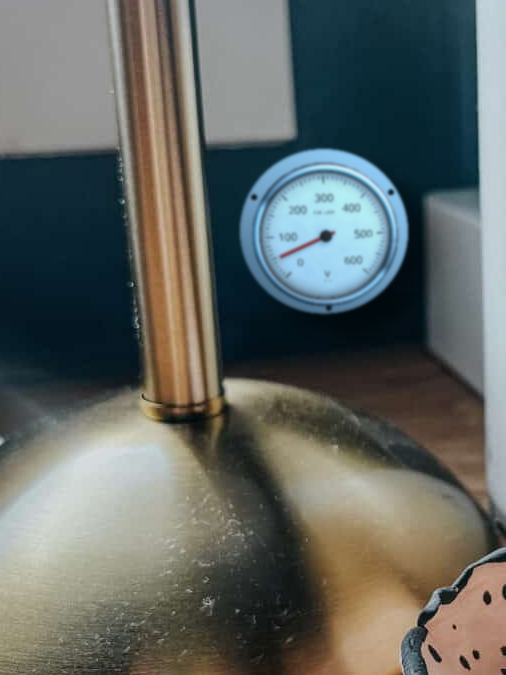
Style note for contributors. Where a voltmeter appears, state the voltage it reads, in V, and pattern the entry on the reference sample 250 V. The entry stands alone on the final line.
50 V
